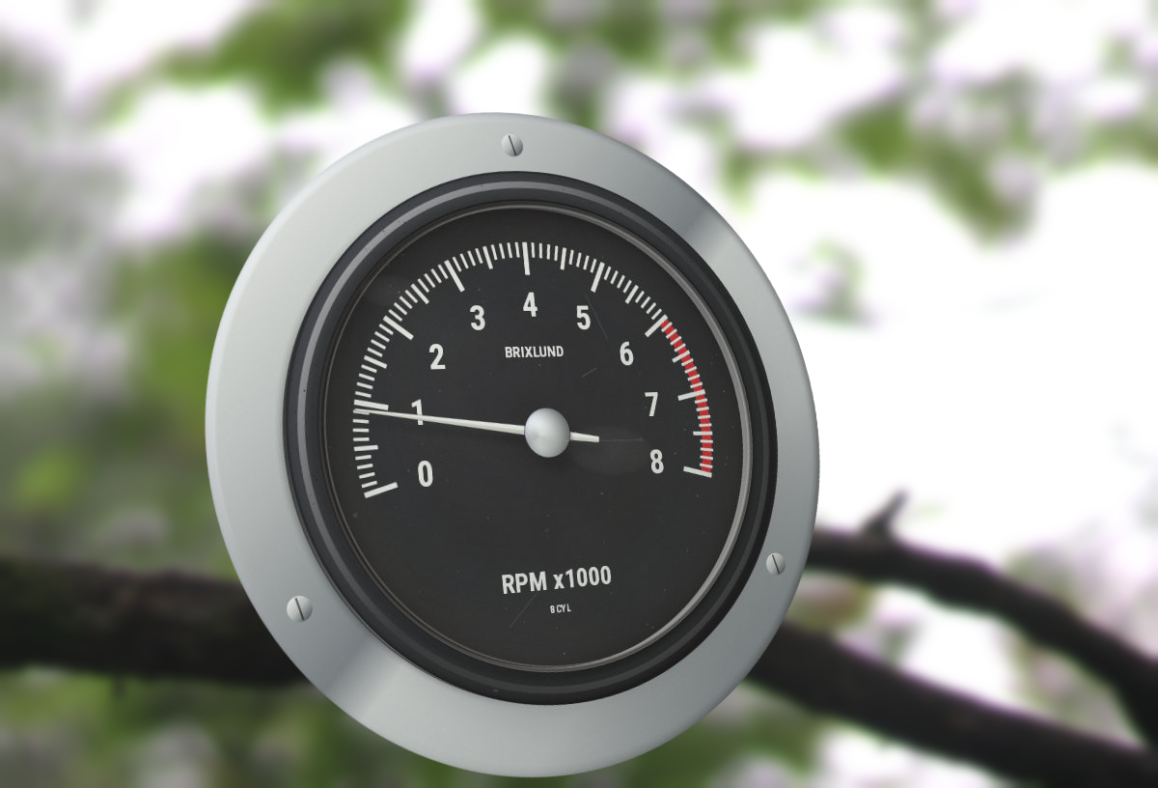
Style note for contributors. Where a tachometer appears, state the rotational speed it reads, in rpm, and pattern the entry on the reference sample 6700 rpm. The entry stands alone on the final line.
900 rpm
